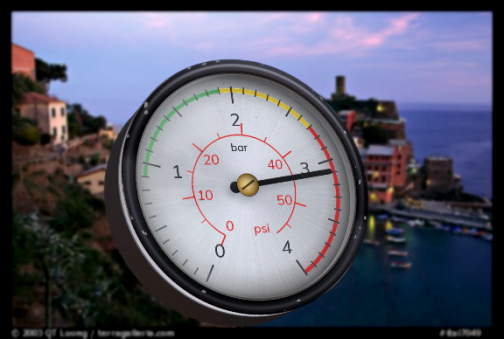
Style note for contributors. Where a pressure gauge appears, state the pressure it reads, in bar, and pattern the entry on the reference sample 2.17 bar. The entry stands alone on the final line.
3.1 bar
